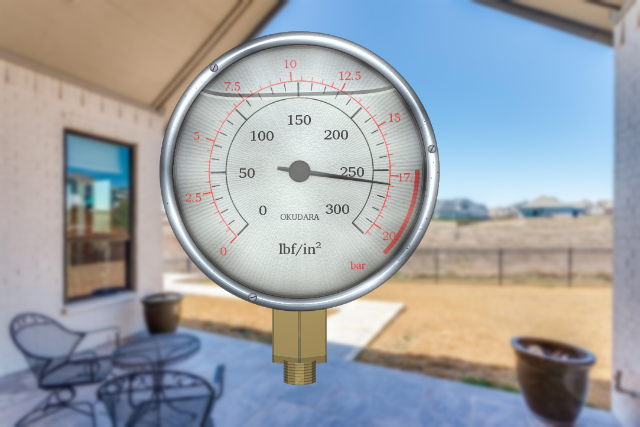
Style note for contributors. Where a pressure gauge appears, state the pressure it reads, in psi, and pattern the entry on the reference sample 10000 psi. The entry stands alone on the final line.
260 psi
